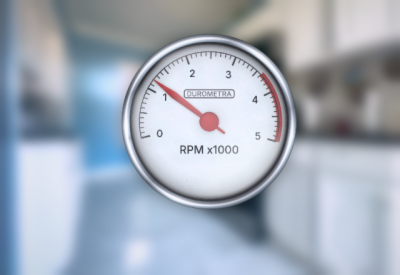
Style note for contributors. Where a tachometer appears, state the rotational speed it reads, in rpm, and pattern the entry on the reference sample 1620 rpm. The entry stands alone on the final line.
1200 rpm
